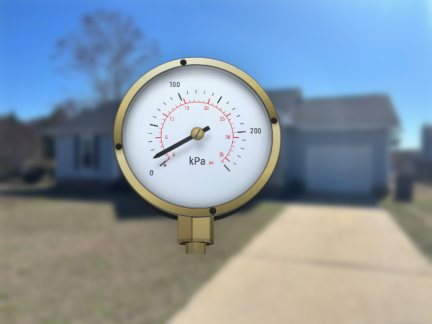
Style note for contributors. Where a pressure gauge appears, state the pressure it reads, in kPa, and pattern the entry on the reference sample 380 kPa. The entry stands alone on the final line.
10 kPa
